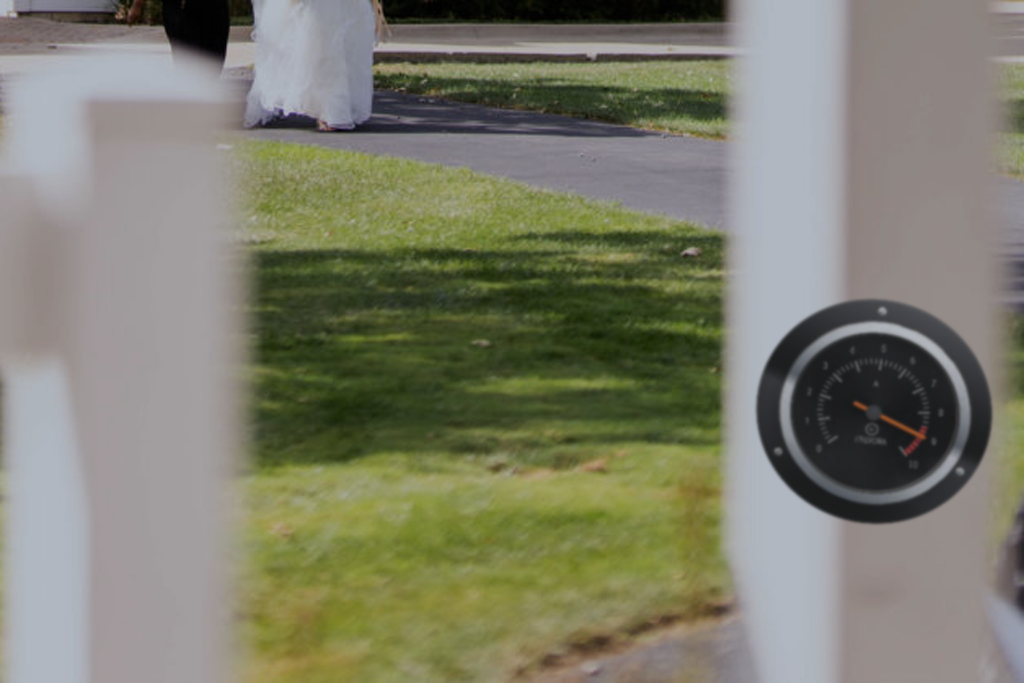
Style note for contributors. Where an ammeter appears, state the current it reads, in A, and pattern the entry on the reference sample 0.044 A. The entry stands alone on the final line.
9 A
